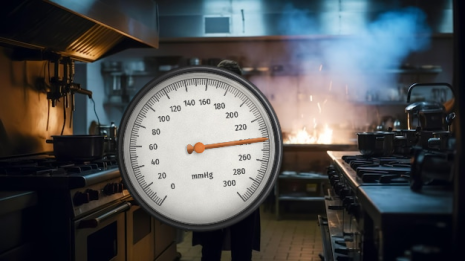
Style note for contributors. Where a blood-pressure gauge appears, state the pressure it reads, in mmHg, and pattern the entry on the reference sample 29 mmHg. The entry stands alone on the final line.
240 mmHg
